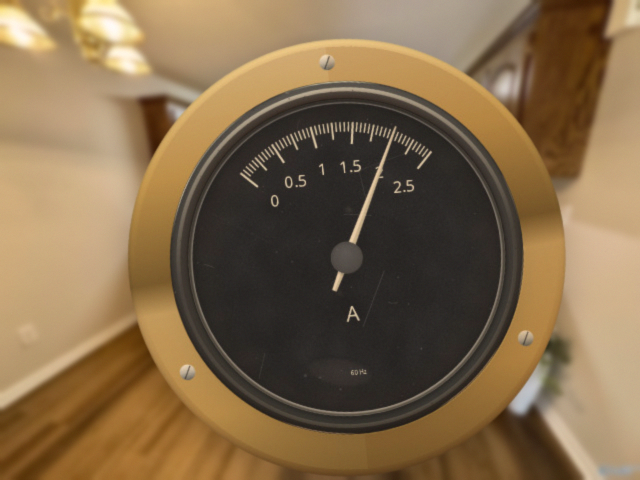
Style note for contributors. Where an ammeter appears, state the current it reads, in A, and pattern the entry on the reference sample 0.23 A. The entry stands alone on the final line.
2 A
